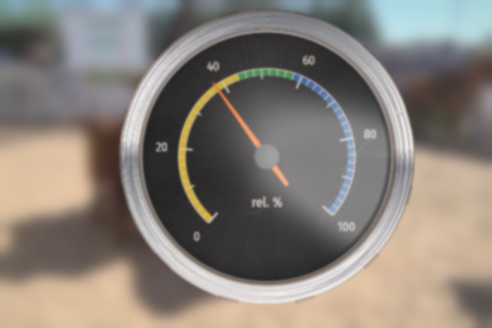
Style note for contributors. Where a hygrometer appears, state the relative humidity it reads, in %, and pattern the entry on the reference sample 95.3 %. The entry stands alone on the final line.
38 %
